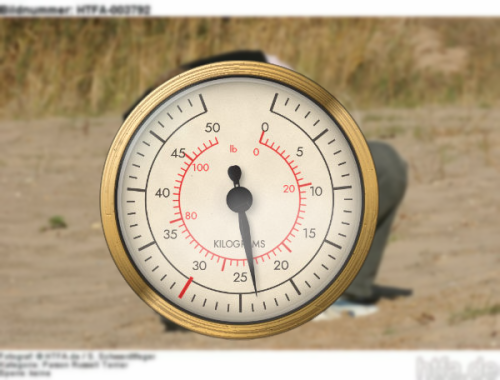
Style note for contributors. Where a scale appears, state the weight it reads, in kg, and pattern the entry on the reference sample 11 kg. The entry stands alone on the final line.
23.5 kg
